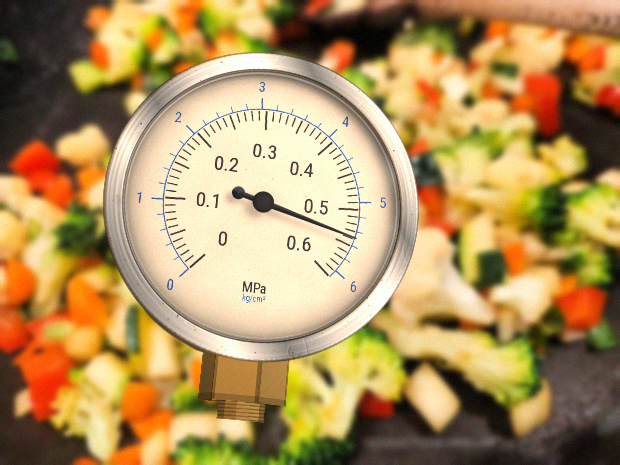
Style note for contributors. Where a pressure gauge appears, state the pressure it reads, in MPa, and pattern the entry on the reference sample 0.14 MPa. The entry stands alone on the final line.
0.54 MPa
